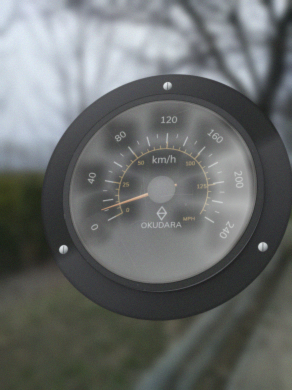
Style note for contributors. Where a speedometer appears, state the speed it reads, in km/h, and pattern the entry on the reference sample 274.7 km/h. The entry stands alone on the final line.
10 km/h
